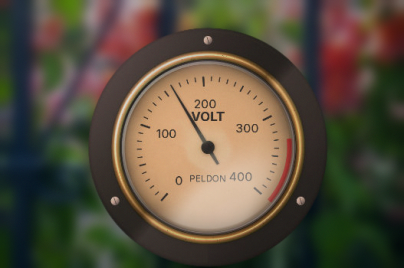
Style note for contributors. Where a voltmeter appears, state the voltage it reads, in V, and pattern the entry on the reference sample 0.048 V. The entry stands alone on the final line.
160 V
